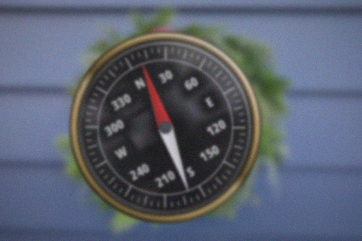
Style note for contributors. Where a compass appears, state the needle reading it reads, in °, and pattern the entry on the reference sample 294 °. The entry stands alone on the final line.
10 °
